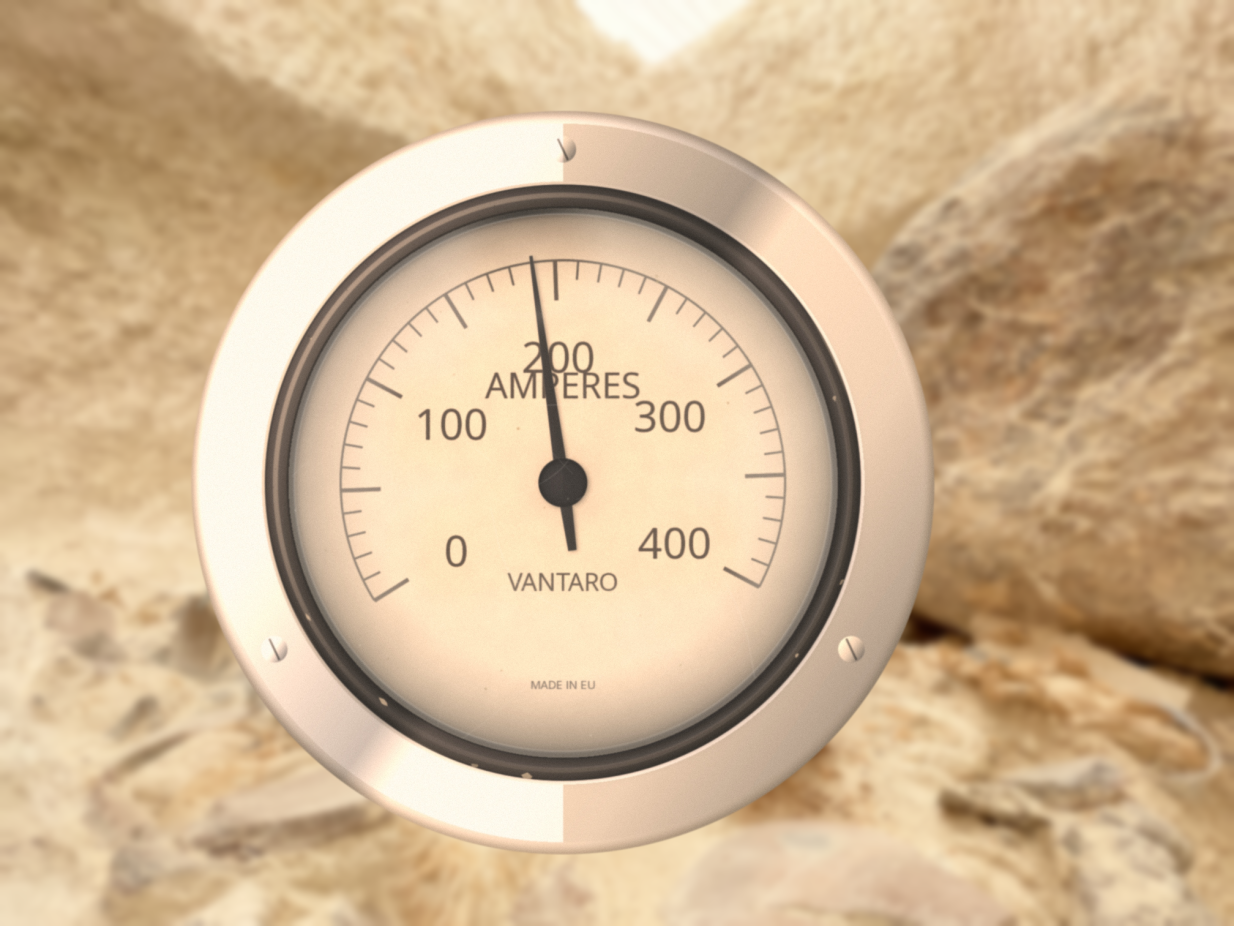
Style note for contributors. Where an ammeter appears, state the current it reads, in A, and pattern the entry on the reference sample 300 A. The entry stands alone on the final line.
190 A
